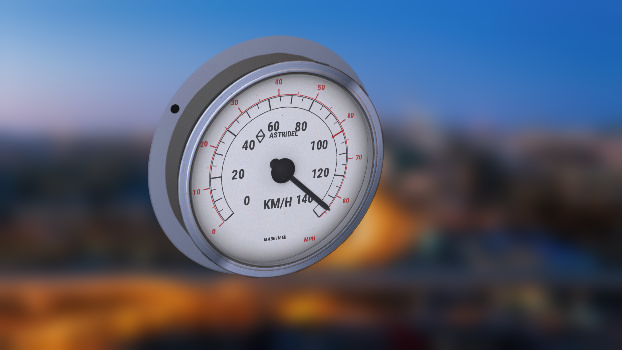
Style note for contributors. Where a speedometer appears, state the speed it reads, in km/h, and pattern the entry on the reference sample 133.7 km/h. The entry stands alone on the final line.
135 km/h
